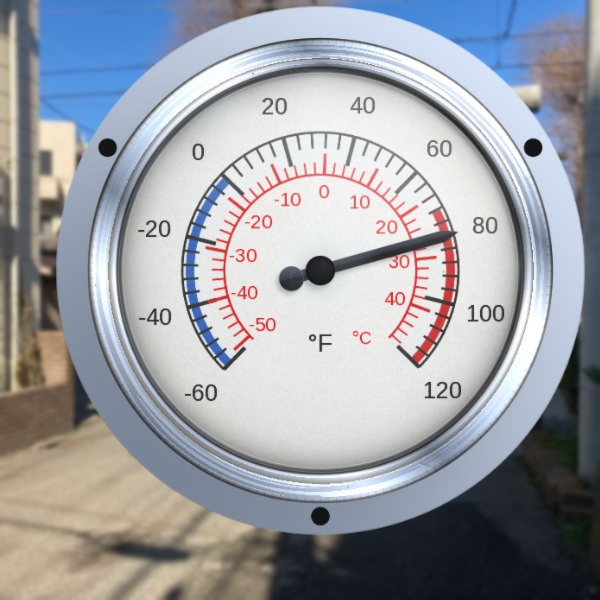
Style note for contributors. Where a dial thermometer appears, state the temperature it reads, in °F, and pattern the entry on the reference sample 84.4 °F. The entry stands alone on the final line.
80 °F
